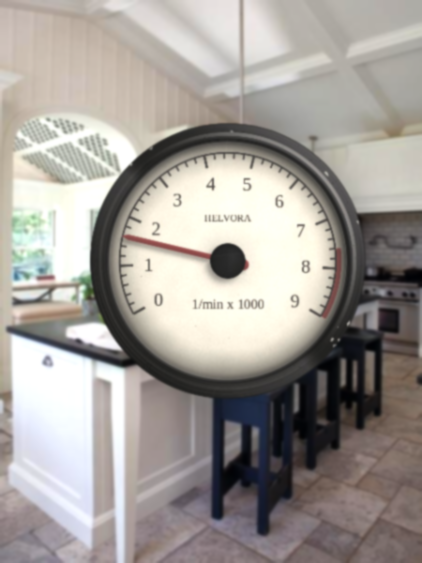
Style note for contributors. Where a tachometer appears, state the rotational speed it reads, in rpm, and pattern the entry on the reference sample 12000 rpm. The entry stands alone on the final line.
1600 rpm
